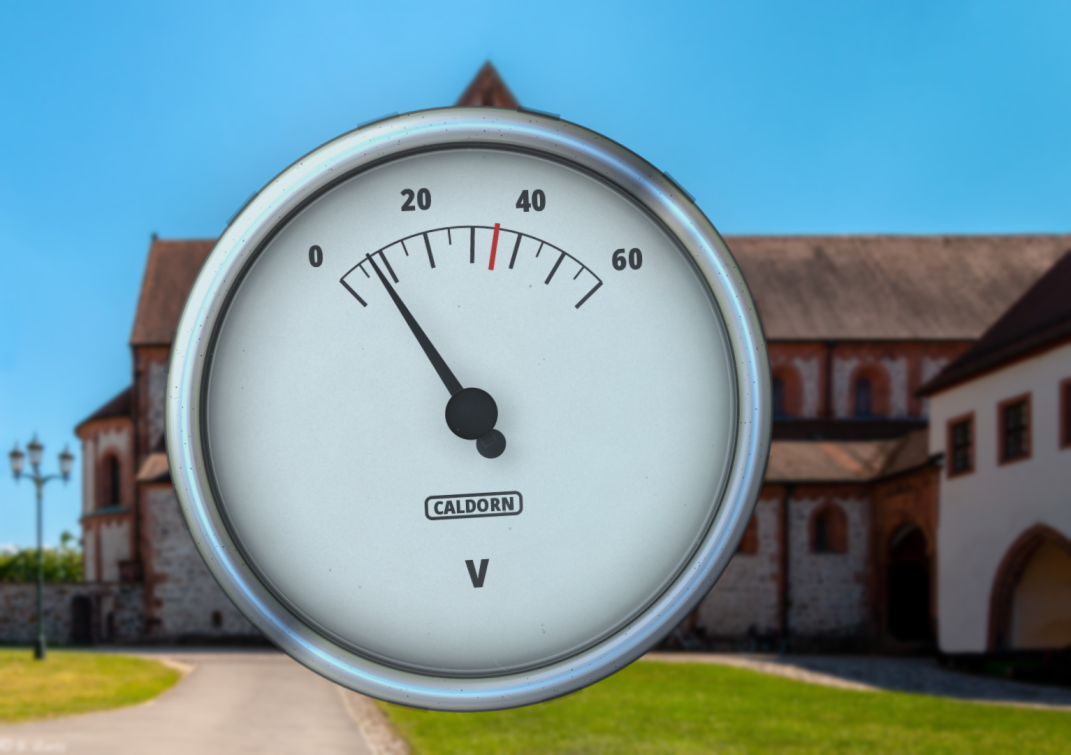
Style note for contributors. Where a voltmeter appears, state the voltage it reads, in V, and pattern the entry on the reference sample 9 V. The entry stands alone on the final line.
7.5 V
